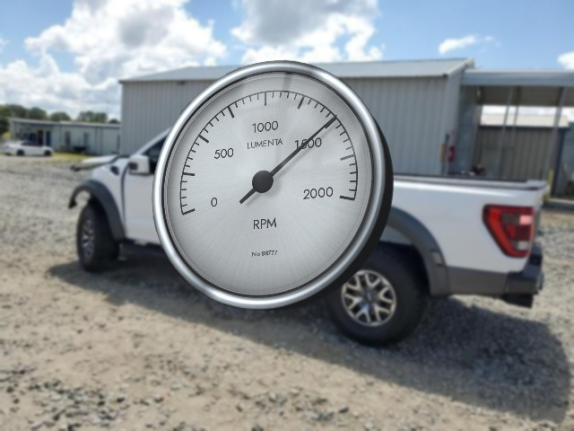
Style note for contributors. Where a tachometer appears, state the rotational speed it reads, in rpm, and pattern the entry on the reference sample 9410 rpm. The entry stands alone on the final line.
1500 rpm
